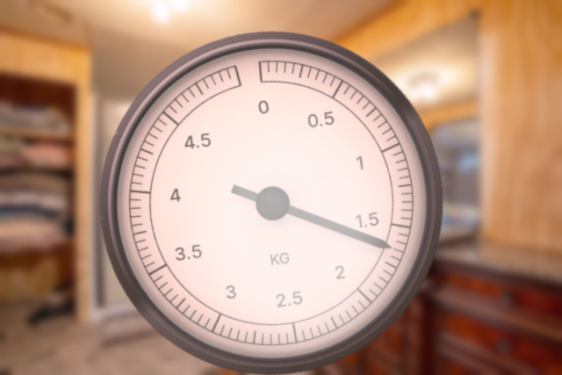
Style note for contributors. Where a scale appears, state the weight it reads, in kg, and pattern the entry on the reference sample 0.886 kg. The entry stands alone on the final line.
1.65 kg
